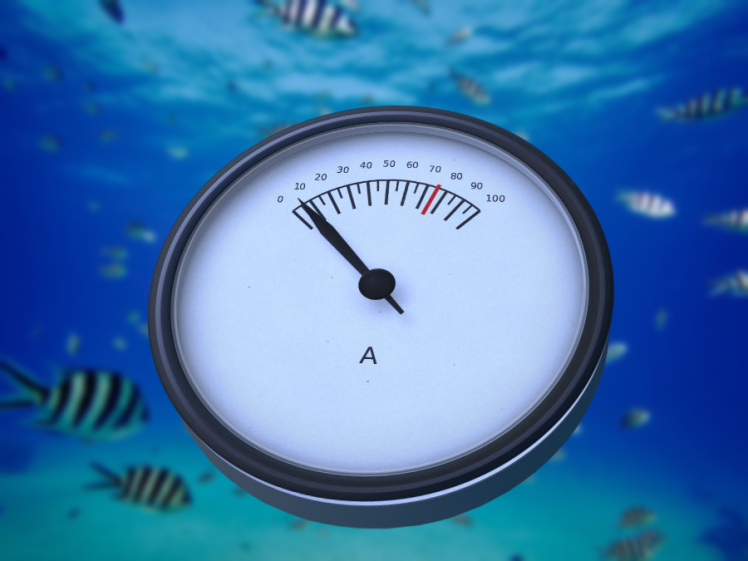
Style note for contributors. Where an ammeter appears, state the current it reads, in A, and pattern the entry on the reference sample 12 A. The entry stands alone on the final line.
5 A
